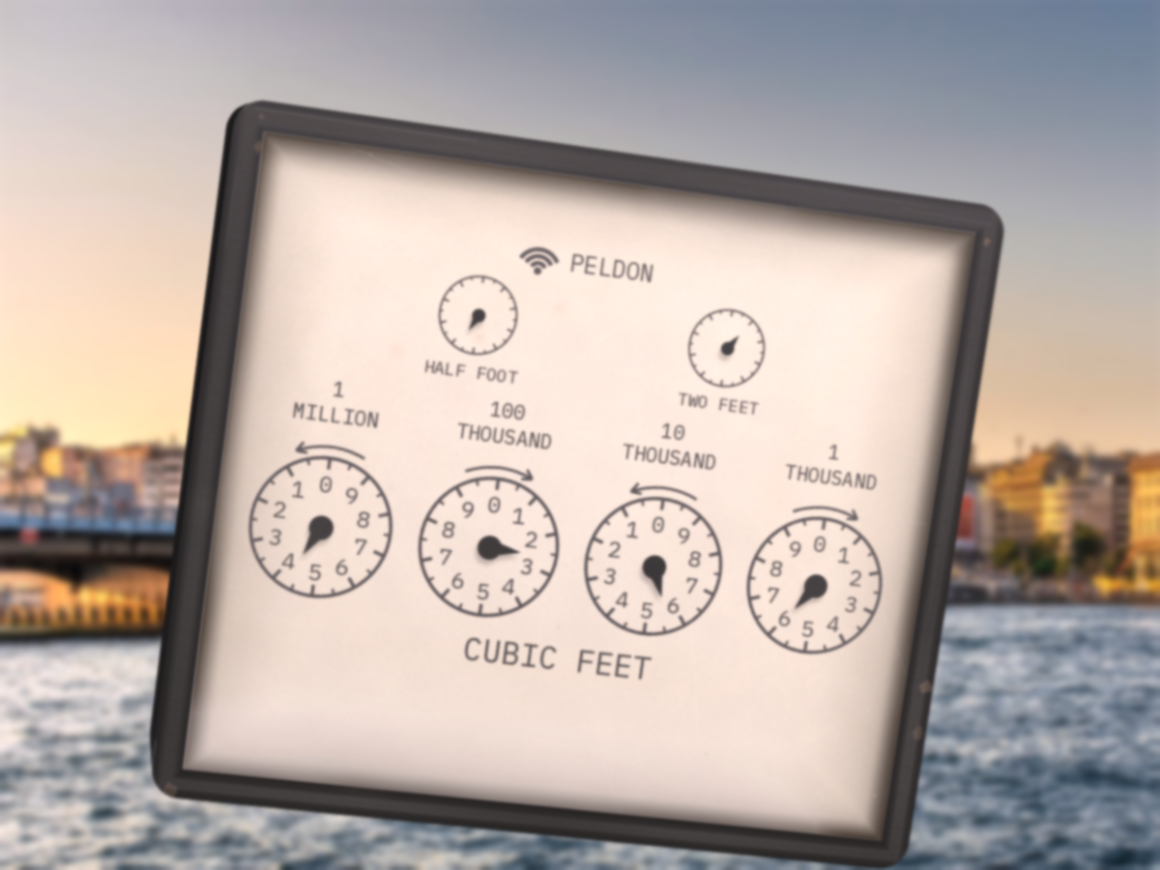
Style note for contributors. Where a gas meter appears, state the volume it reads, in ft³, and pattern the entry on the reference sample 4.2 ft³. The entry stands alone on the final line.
425600 ft³
